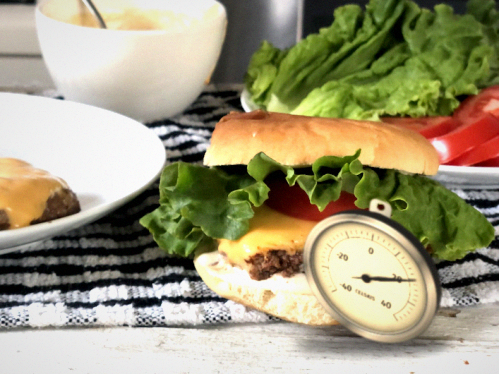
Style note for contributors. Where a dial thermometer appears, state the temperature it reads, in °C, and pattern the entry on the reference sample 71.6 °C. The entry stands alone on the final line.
20 °C
